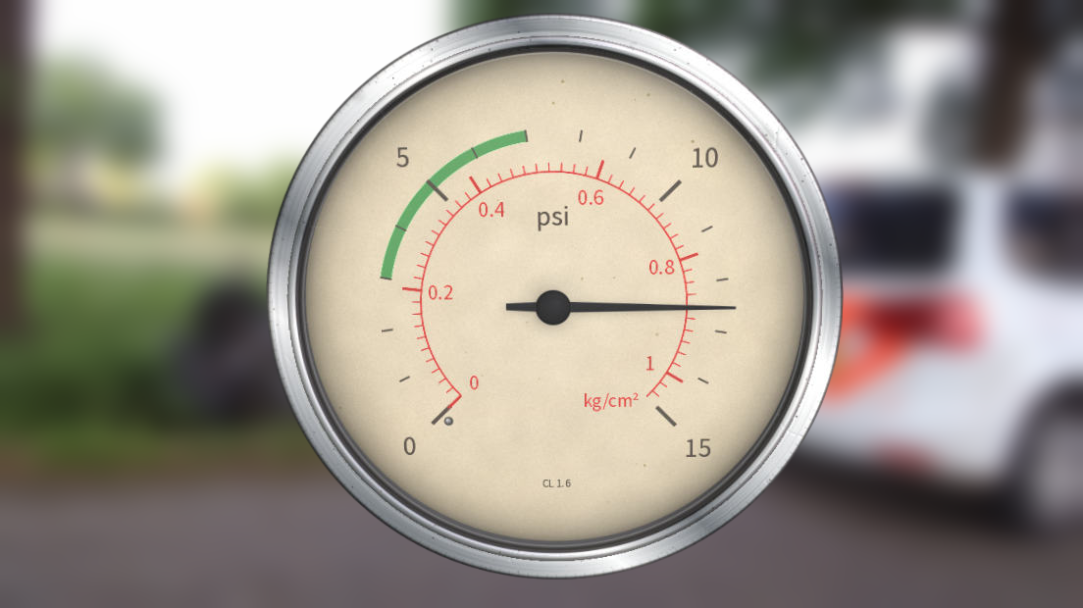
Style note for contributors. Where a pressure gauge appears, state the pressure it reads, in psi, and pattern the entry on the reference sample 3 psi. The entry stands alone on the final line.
12.5 psi
